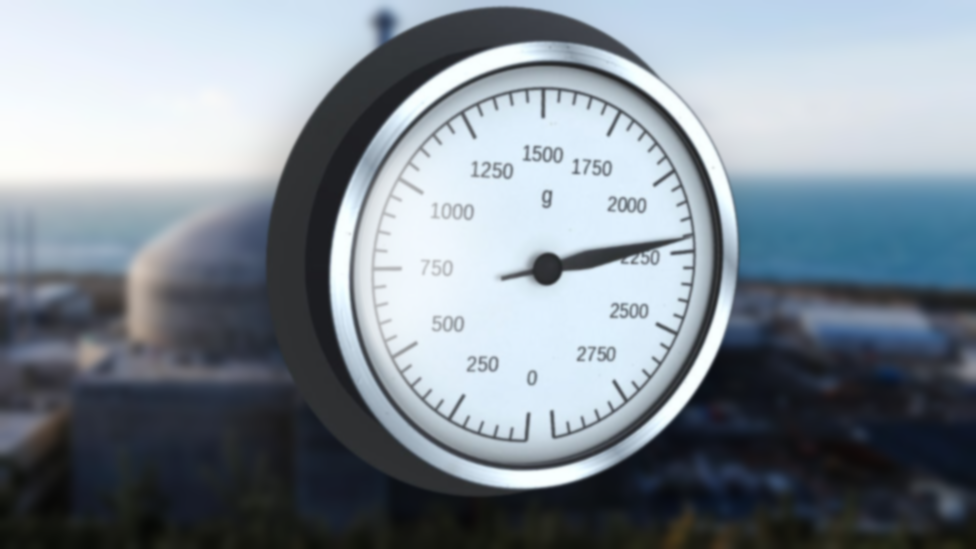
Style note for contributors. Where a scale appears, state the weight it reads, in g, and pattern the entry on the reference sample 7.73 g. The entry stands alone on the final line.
2200 g
